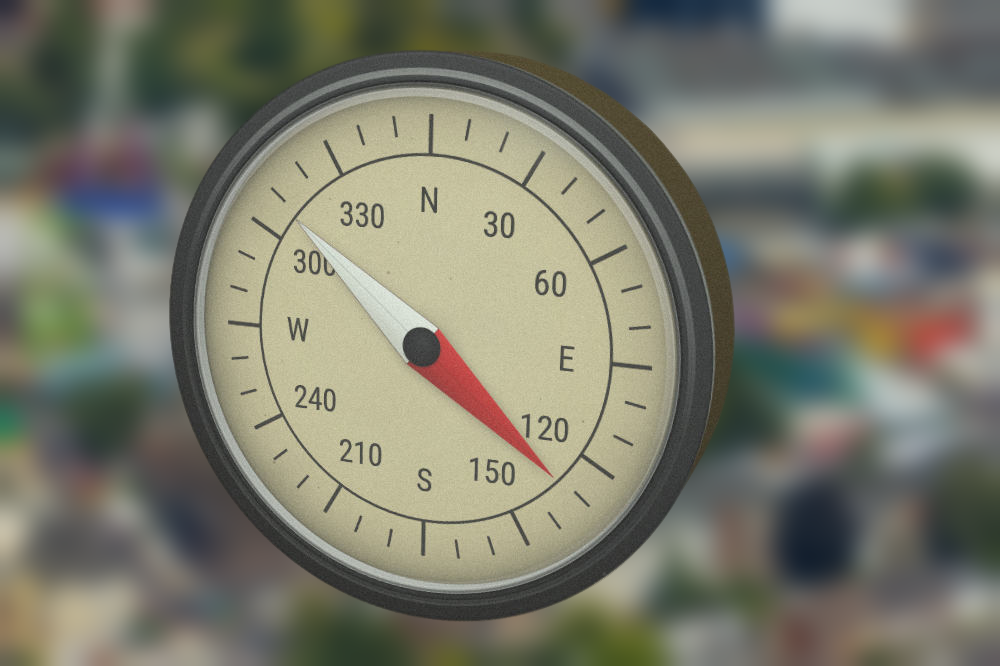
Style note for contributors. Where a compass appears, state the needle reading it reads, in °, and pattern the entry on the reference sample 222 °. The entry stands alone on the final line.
130 °
